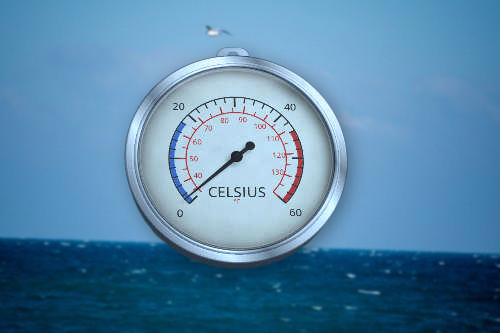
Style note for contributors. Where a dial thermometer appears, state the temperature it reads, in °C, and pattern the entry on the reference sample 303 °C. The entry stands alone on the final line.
1 °C
